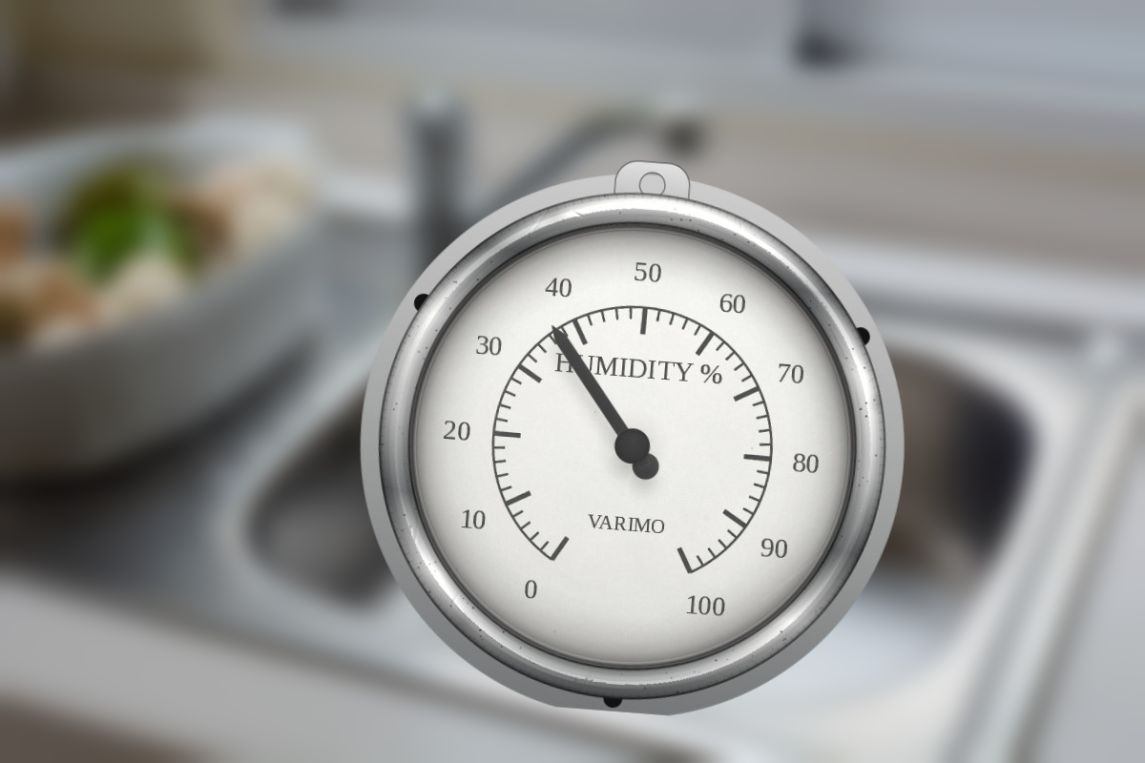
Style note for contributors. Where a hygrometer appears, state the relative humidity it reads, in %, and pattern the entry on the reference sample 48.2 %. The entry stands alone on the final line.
37 %
